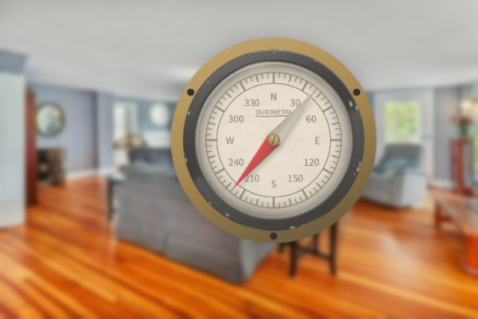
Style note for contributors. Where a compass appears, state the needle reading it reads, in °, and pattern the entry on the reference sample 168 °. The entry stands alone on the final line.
220 °
